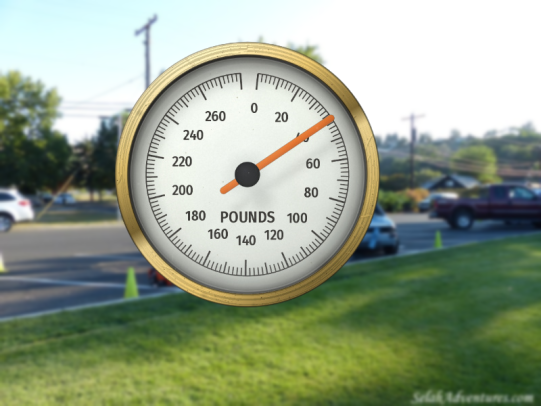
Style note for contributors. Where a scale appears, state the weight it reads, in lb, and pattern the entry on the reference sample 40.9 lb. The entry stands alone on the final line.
40 lb
